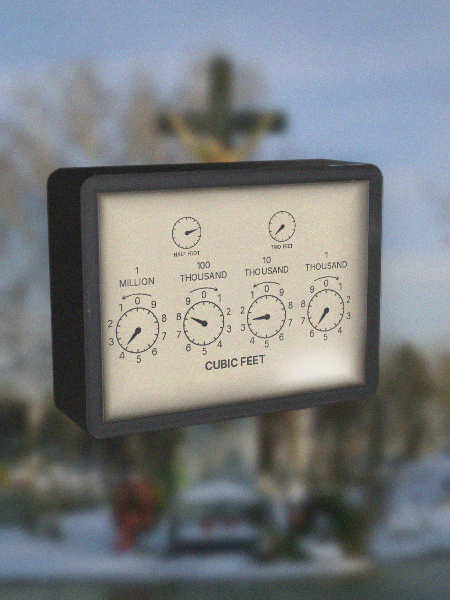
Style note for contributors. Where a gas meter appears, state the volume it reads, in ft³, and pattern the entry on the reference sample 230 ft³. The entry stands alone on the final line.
382600 ft³
